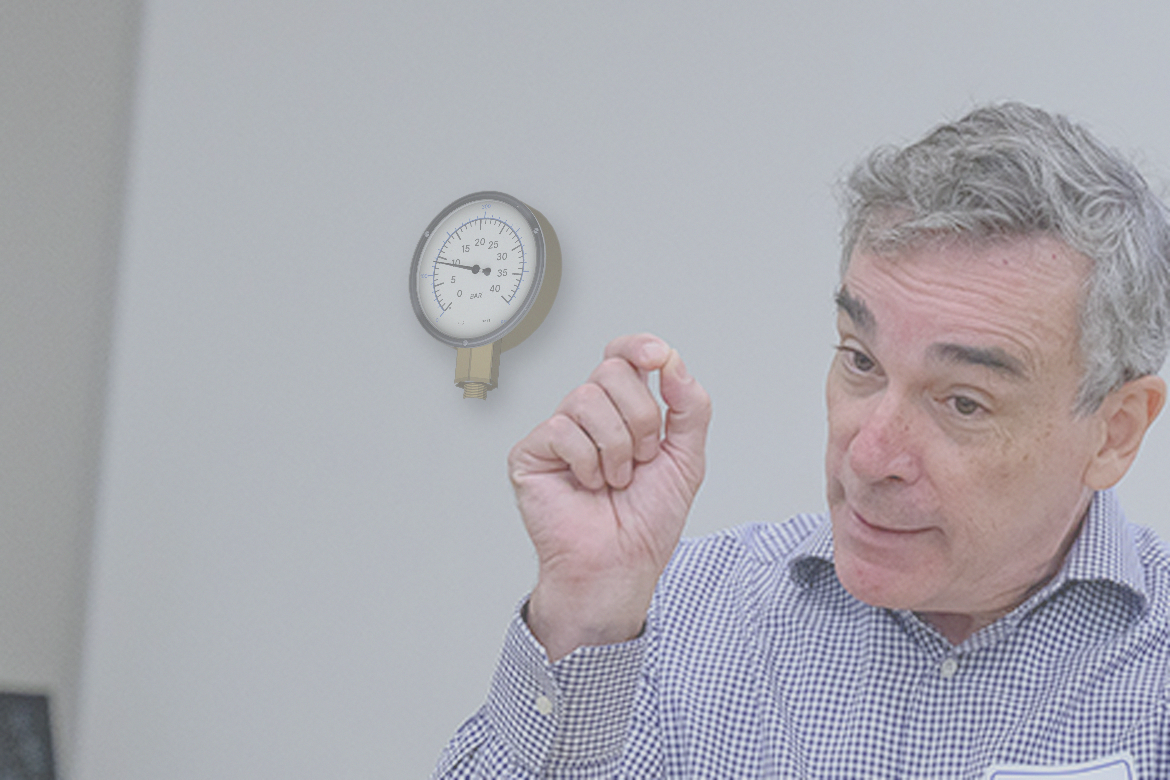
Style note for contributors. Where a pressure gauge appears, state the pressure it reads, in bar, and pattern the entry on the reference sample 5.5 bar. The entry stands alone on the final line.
9 bar
